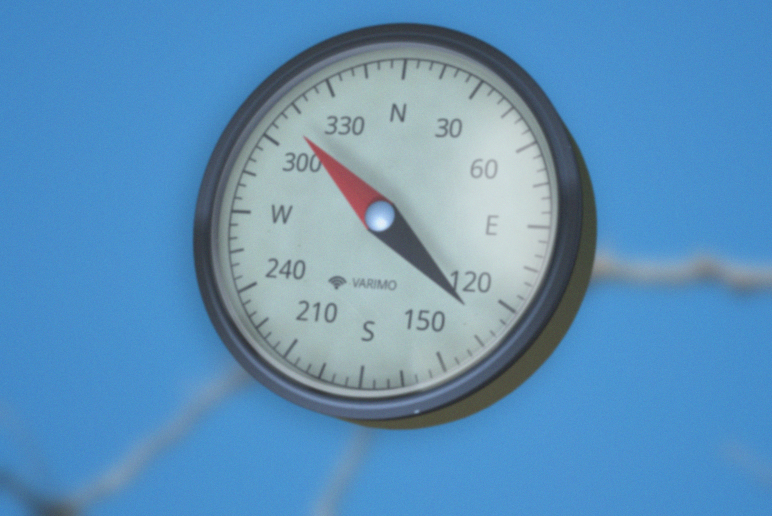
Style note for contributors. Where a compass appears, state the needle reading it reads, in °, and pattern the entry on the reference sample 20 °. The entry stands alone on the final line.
310 °
